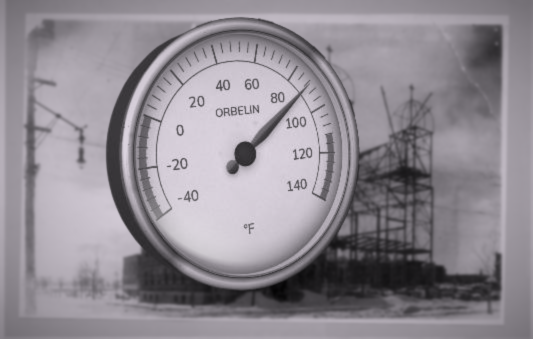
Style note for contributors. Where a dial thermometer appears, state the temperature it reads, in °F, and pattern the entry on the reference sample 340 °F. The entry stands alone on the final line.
88 °F
